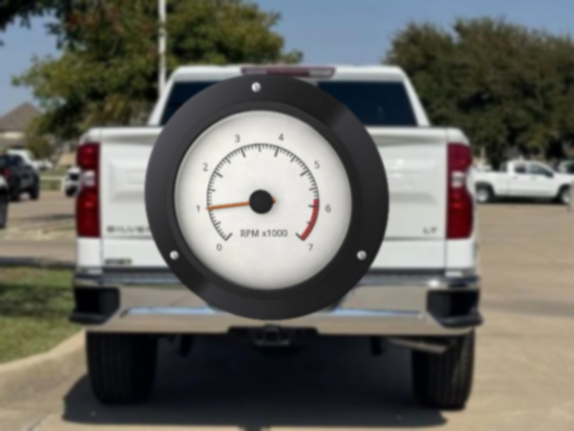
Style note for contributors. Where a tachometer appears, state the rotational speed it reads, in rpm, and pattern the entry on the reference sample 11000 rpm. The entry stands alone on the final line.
1000 rpm
